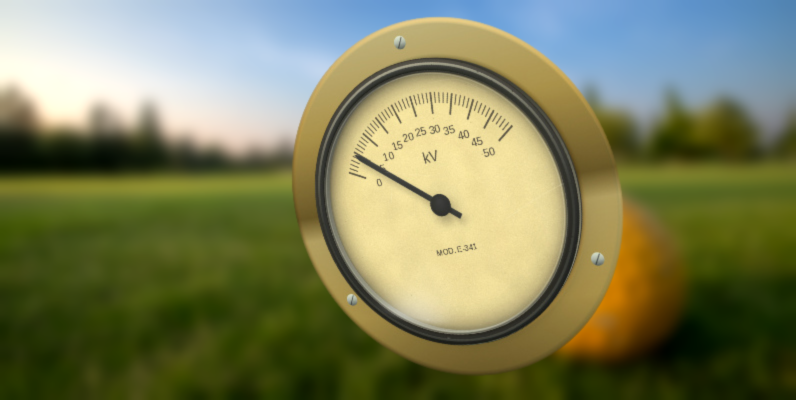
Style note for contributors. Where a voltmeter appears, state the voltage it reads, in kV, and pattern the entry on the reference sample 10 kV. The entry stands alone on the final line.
5 kV
